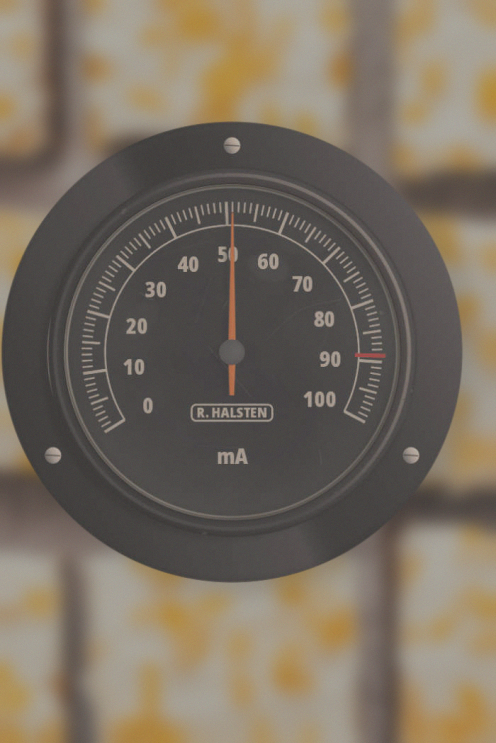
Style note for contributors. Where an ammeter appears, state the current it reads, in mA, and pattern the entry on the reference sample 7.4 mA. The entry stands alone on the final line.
51 mA
